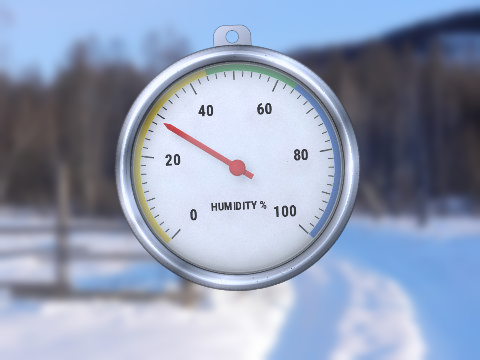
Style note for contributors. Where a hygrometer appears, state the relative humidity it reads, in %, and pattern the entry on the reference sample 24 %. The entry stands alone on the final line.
29 %
